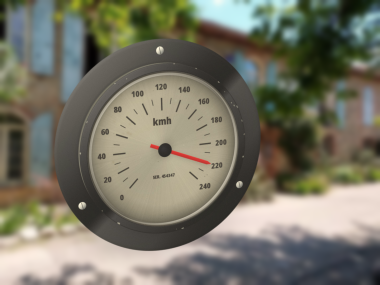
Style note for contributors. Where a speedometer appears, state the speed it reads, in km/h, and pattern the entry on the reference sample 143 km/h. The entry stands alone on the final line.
220 km/h
